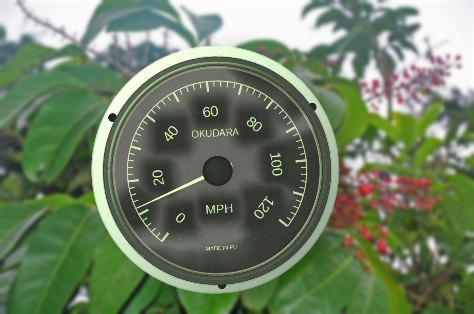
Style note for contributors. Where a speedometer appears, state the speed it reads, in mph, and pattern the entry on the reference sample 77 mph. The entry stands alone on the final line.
12 mph
